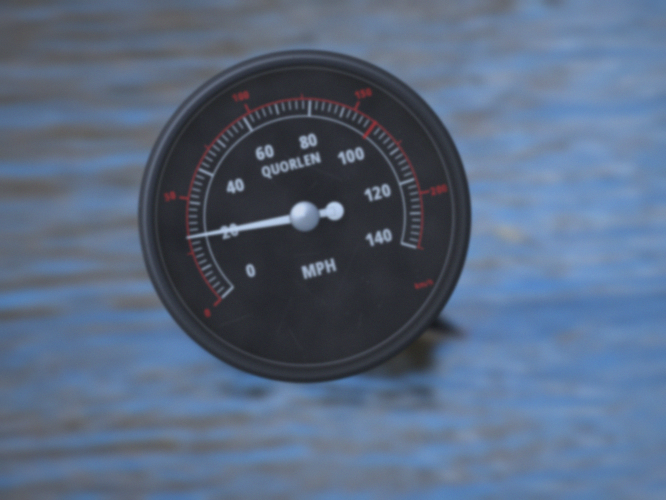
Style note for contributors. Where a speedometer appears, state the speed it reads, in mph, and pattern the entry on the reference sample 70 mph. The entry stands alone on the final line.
20 mph
